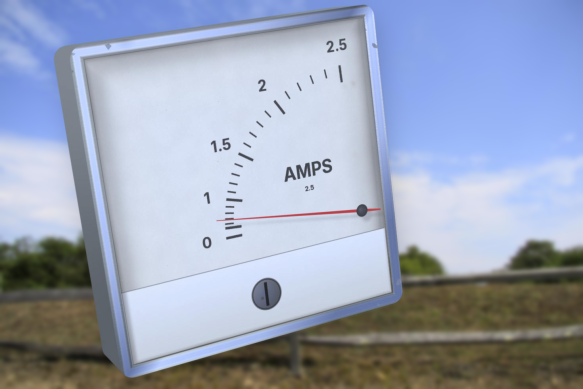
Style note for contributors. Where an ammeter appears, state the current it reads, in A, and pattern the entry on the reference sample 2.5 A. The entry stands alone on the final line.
0.7 A
